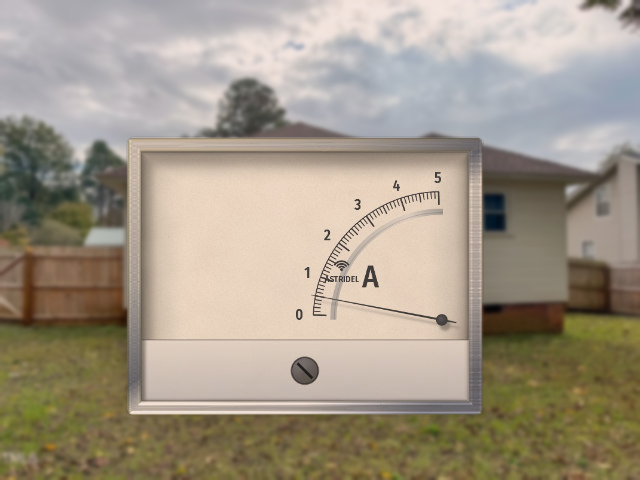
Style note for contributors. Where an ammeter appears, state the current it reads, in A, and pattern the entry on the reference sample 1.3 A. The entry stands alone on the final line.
0.5 A
